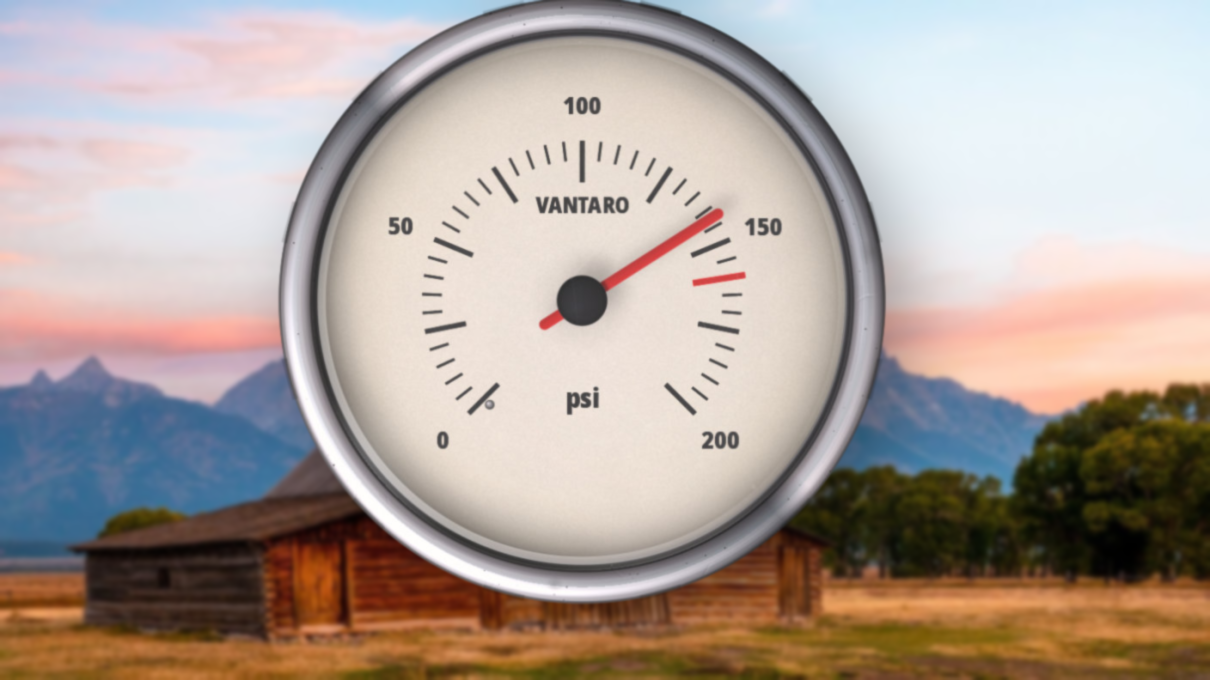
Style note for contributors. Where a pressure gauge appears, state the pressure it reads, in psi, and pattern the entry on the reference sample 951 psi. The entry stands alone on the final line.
142.5 psi
